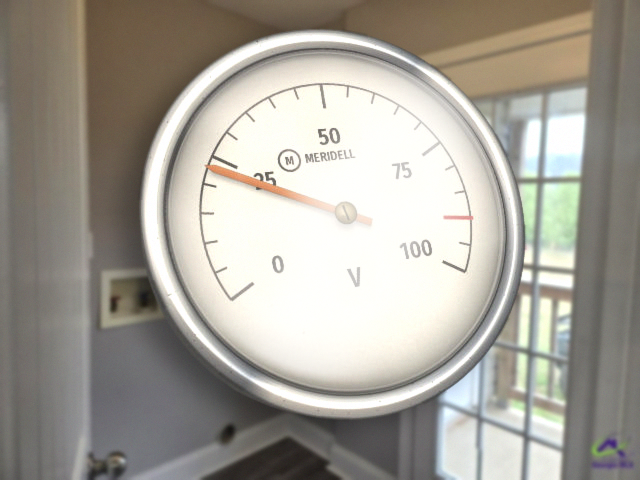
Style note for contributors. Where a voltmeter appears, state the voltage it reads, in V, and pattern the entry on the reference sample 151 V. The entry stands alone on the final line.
22.5 V
